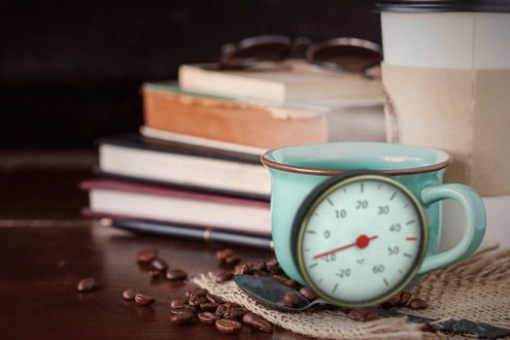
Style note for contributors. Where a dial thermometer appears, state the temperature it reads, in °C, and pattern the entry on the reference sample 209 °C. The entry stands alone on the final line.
-7.5 °C
